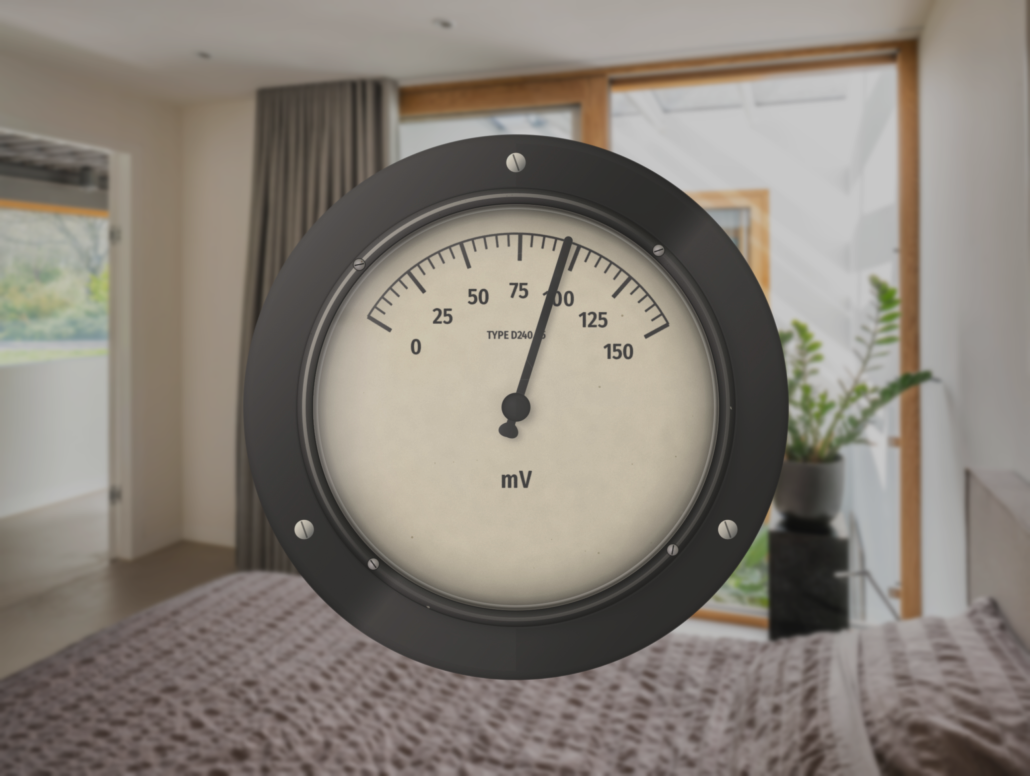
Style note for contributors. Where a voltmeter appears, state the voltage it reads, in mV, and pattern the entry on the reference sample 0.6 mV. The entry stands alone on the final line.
95 mV
